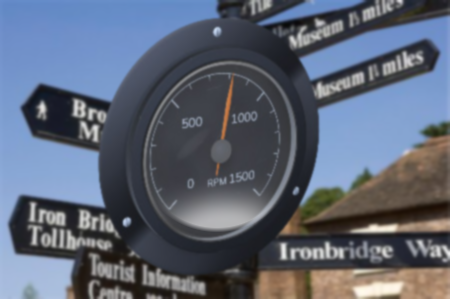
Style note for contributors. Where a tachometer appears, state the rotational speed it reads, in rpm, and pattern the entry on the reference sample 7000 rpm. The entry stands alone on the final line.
800 rpm
